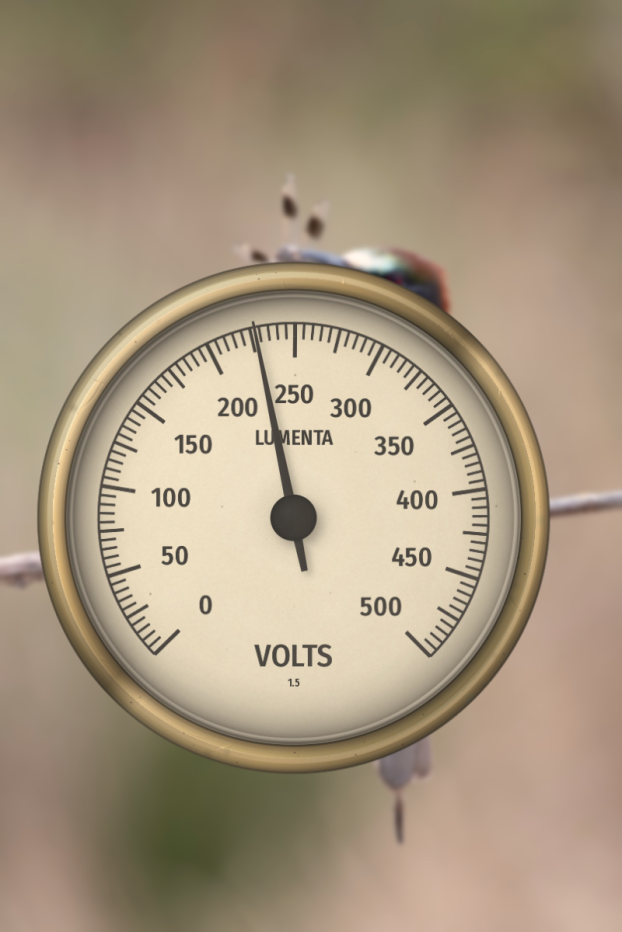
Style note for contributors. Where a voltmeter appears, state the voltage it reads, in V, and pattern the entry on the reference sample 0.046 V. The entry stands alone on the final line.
227.5 V
